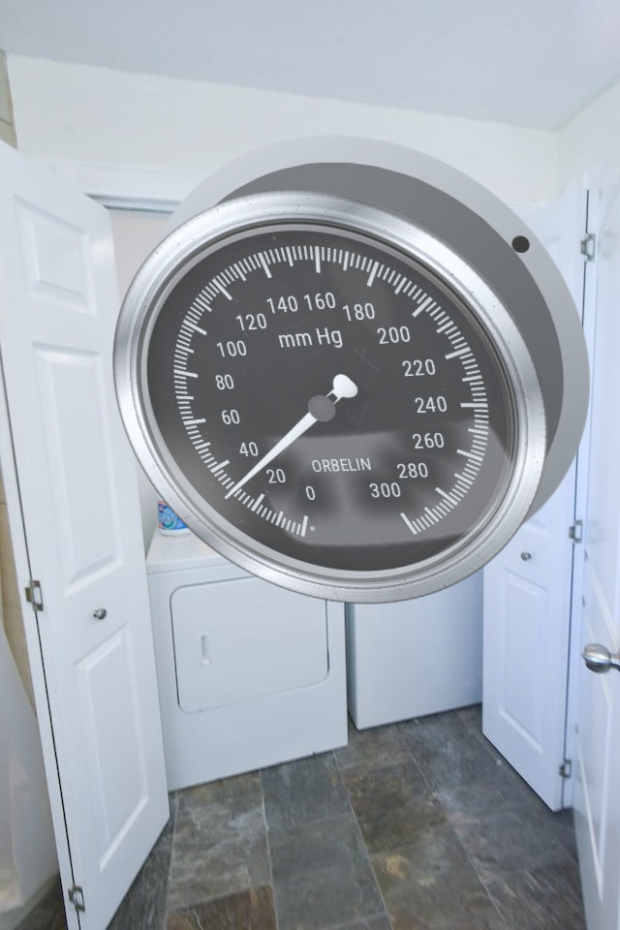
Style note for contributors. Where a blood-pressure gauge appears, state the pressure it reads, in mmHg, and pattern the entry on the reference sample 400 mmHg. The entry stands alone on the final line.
30 mmHg
